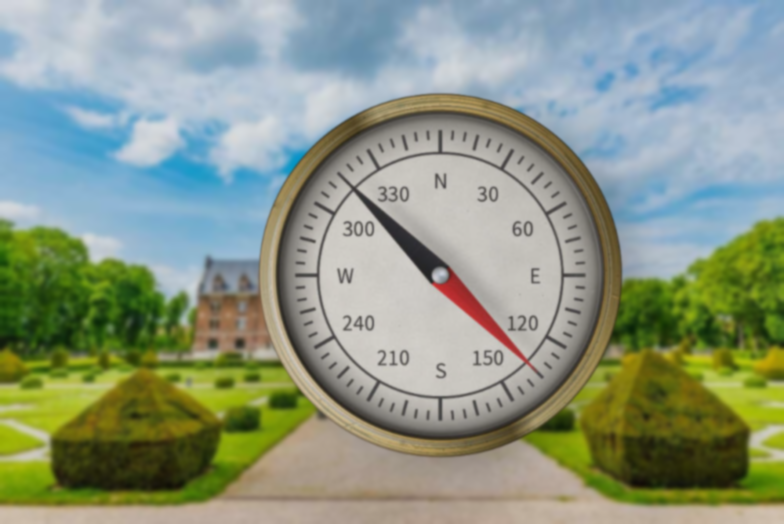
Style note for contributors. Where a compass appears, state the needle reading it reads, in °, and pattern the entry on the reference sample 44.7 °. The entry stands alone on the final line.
135 °
